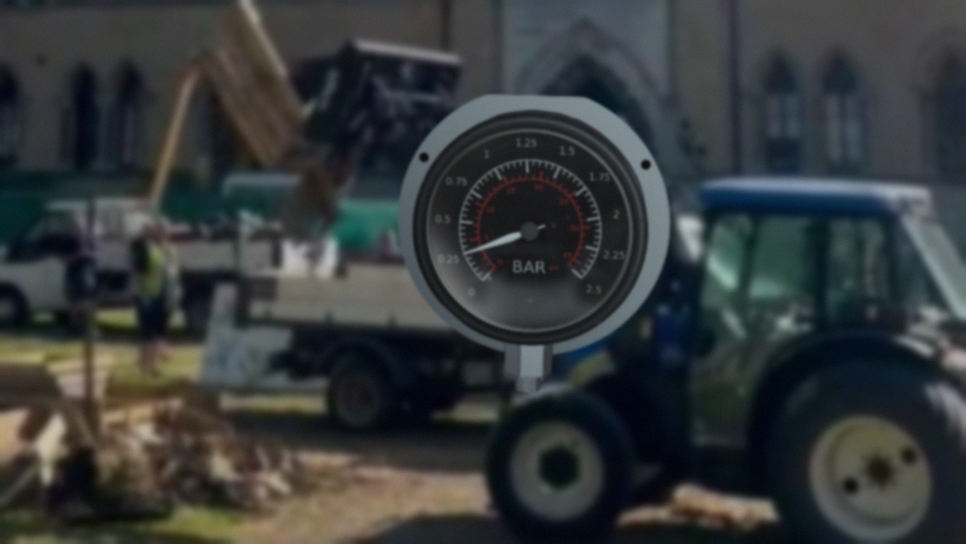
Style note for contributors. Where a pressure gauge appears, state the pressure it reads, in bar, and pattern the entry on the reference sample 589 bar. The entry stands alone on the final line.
0.25 bar
